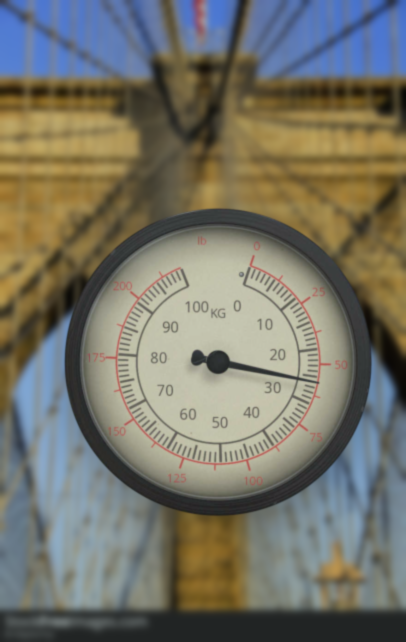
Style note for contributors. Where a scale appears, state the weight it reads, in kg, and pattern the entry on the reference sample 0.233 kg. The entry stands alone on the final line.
26 kg
